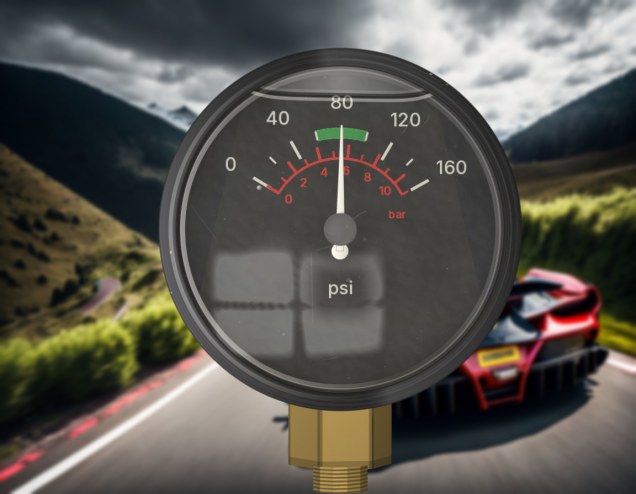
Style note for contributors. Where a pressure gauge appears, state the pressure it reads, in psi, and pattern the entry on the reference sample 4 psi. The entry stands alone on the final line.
80 psi
